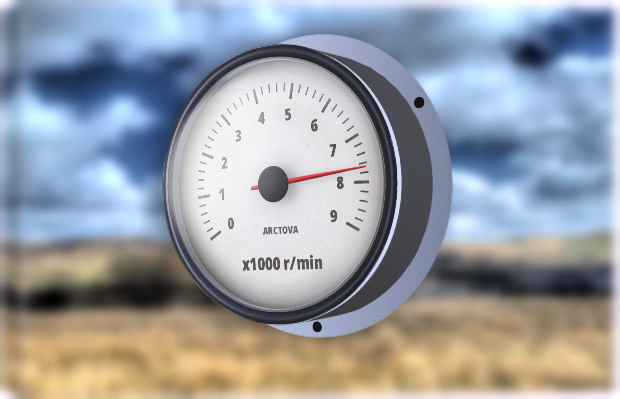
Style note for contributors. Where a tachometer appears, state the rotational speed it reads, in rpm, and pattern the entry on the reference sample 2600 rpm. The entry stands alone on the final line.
7700 rpm
